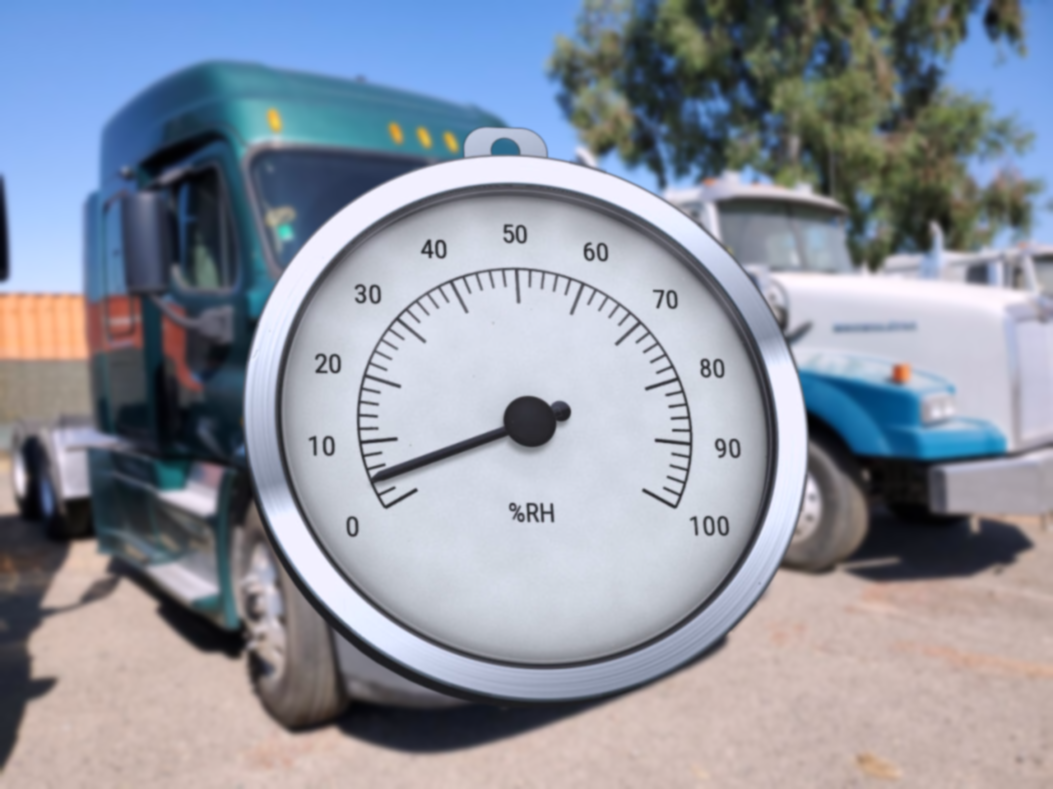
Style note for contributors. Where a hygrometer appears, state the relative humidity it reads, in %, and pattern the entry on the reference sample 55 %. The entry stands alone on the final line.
4 %
